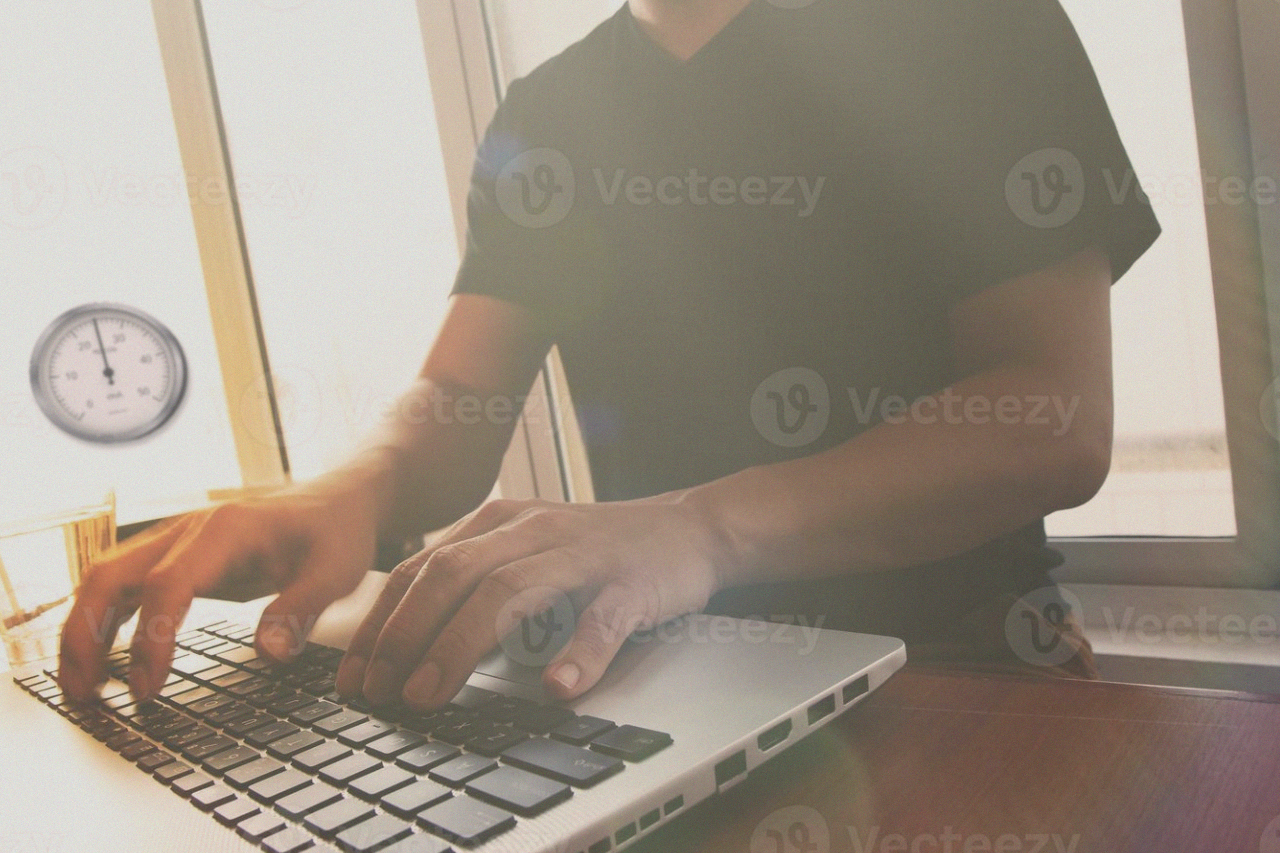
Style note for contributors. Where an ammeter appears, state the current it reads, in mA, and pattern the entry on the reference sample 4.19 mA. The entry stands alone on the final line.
25 mA
